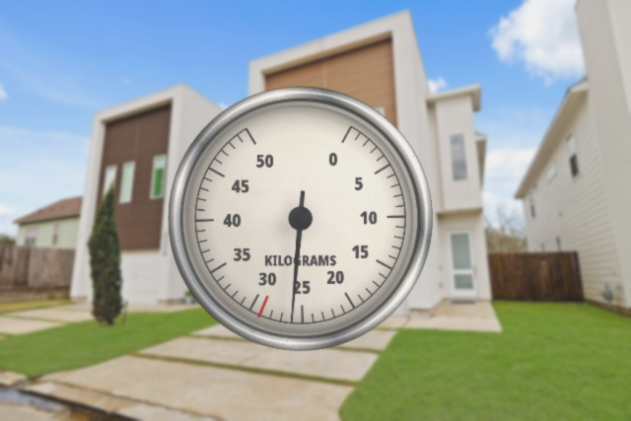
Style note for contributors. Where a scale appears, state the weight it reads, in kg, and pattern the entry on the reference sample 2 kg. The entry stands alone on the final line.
26 kg
